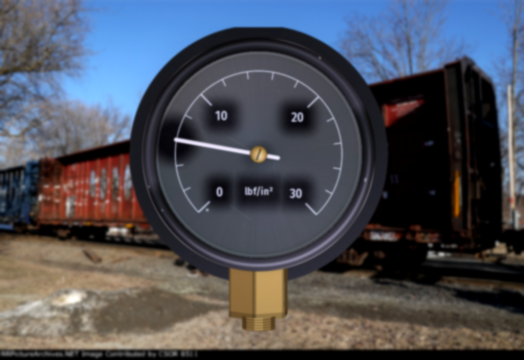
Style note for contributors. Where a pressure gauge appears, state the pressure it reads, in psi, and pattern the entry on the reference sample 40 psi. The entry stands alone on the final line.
6 psi
